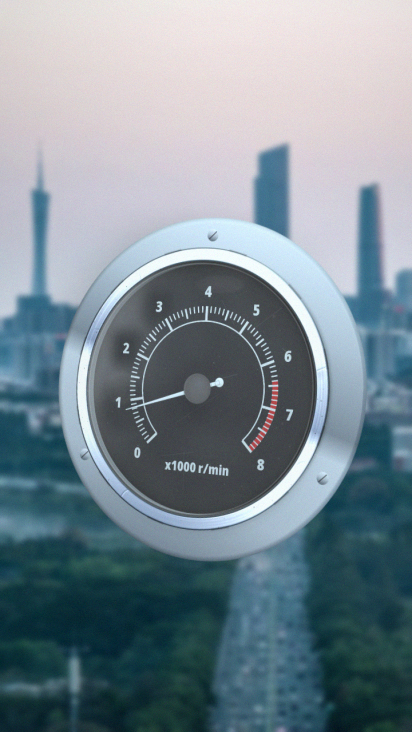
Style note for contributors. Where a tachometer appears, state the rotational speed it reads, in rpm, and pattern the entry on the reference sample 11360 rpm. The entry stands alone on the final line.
800 rpm
